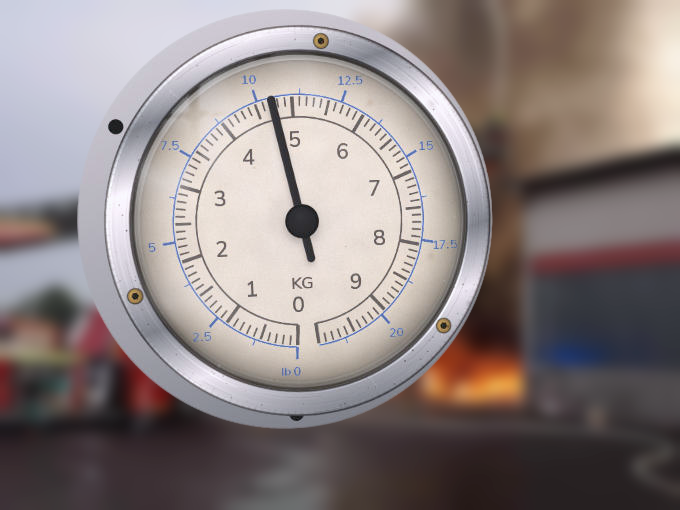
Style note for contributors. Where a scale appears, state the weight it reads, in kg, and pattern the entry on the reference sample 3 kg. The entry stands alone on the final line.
4.7 kg
